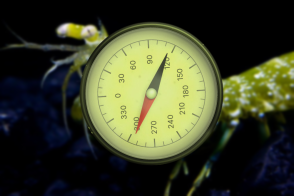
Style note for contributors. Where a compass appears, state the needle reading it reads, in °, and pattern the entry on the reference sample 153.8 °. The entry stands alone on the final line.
295 °
